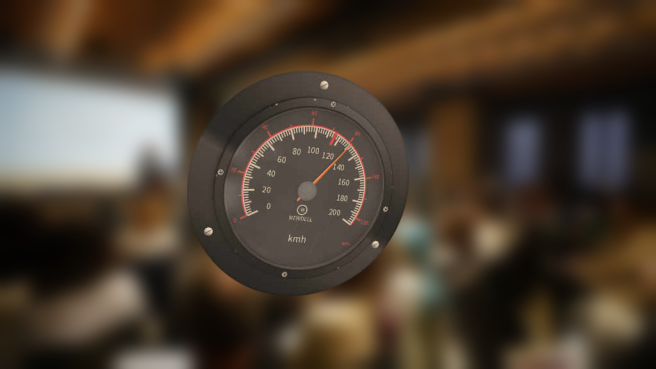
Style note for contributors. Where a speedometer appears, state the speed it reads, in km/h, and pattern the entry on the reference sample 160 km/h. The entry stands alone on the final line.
130 km/h
